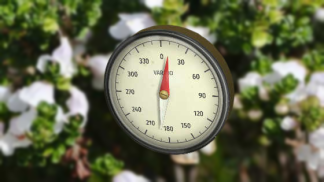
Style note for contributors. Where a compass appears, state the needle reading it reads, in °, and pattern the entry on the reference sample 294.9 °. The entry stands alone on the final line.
10 °
